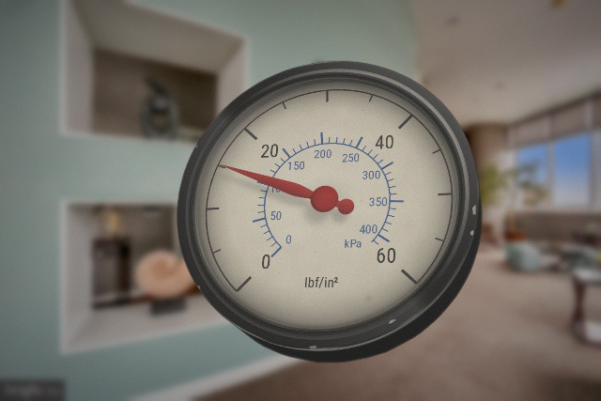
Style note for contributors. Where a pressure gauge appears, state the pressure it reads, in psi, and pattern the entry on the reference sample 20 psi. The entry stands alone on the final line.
15 psi
